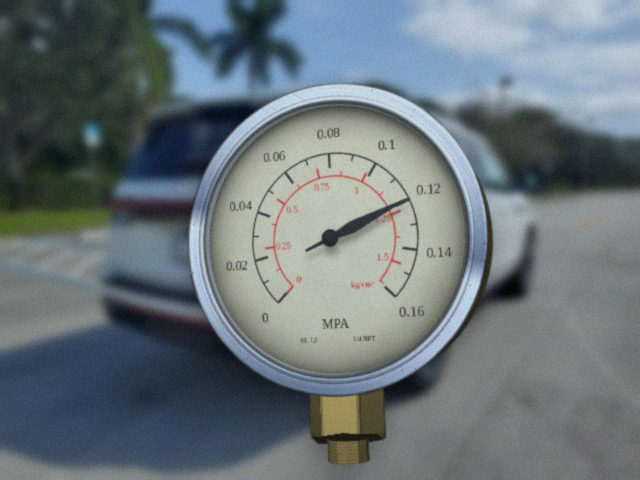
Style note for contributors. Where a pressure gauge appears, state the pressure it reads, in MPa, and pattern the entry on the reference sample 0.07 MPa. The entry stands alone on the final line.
0.12 MPa
